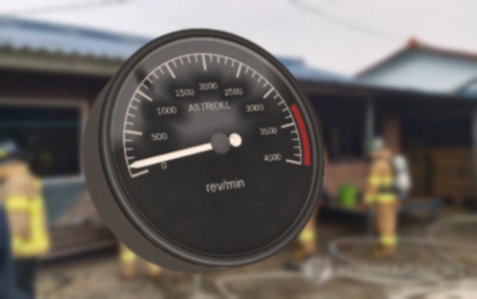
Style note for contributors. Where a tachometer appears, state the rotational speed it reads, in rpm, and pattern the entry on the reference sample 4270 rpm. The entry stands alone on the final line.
100 rpm
